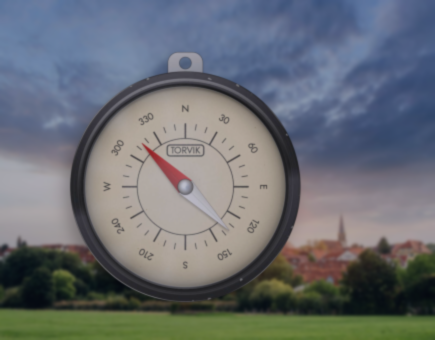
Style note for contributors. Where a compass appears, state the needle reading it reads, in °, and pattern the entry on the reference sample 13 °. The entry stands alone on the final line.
315 °
